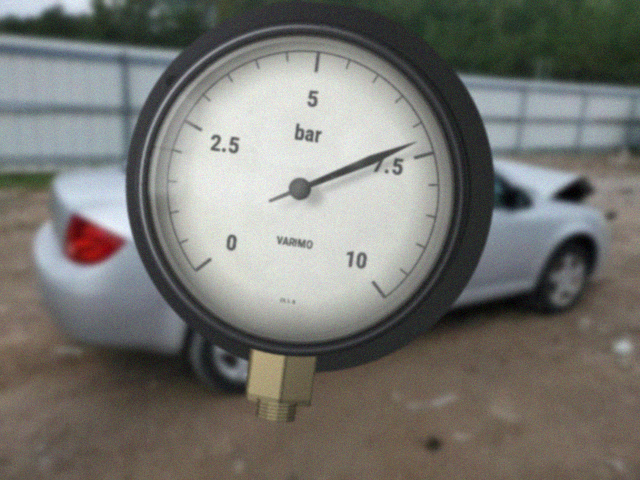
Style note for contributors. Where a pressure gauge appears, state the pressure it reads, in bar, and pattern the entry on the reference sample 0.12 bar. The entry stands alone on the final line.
7.25 bar
